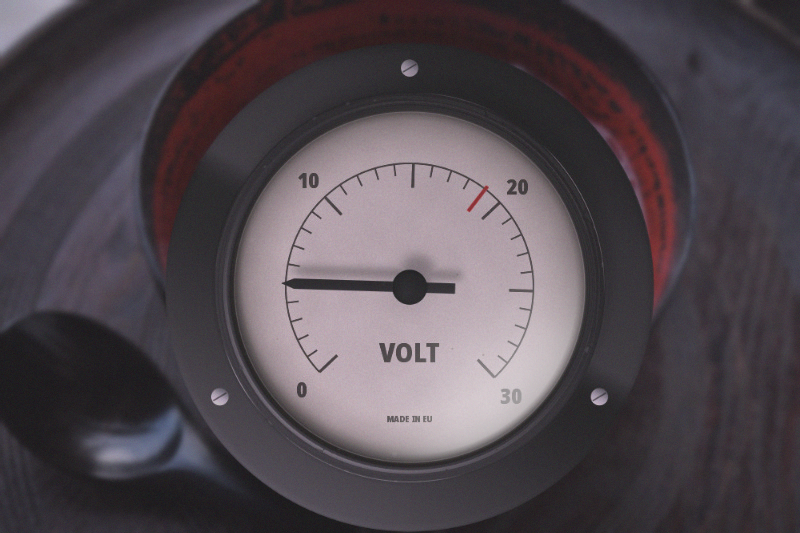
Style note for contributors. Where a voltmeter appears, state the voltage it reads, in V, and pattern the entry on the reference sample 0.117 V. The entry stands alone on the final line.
5 V
